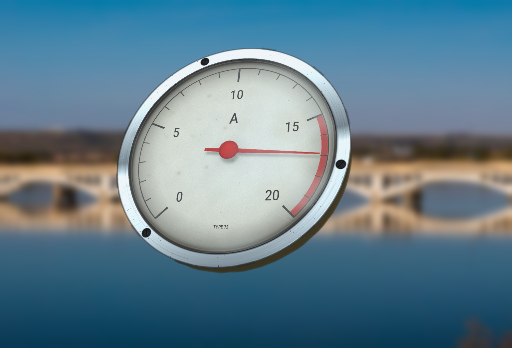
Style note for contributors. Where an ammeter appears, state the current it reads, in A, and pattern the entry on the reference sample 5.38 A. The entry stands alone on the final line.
17 A
